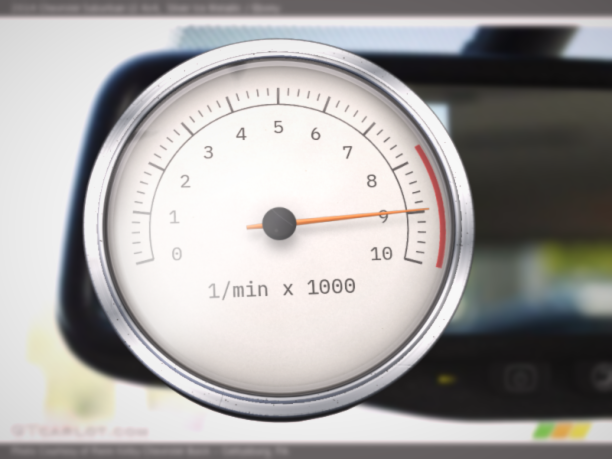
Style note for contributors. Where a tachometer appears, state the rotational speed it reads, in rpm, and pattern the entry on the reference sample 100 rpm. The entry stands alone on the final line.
9000 rpm
